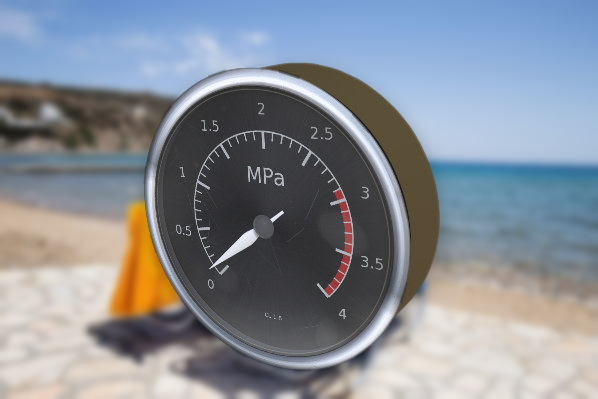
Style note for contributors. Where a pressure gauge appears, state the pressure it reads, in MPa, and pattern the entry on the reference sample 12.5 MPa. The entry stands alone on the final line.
0.1 MPa
